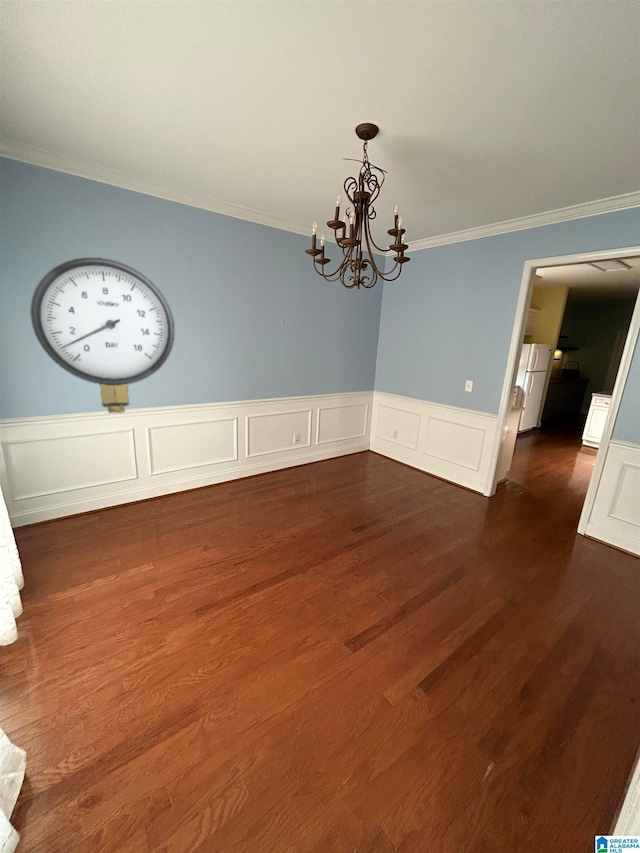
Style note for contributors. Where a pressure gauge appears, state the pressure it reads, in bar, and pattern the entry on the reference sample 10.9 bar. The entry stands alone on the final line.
1 bar
